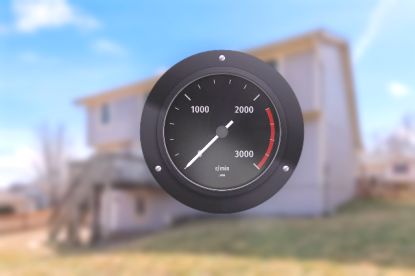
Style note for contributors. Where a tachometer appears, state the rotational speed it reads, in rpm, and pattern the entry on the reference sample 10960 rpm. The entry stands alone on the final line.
0 rpm
